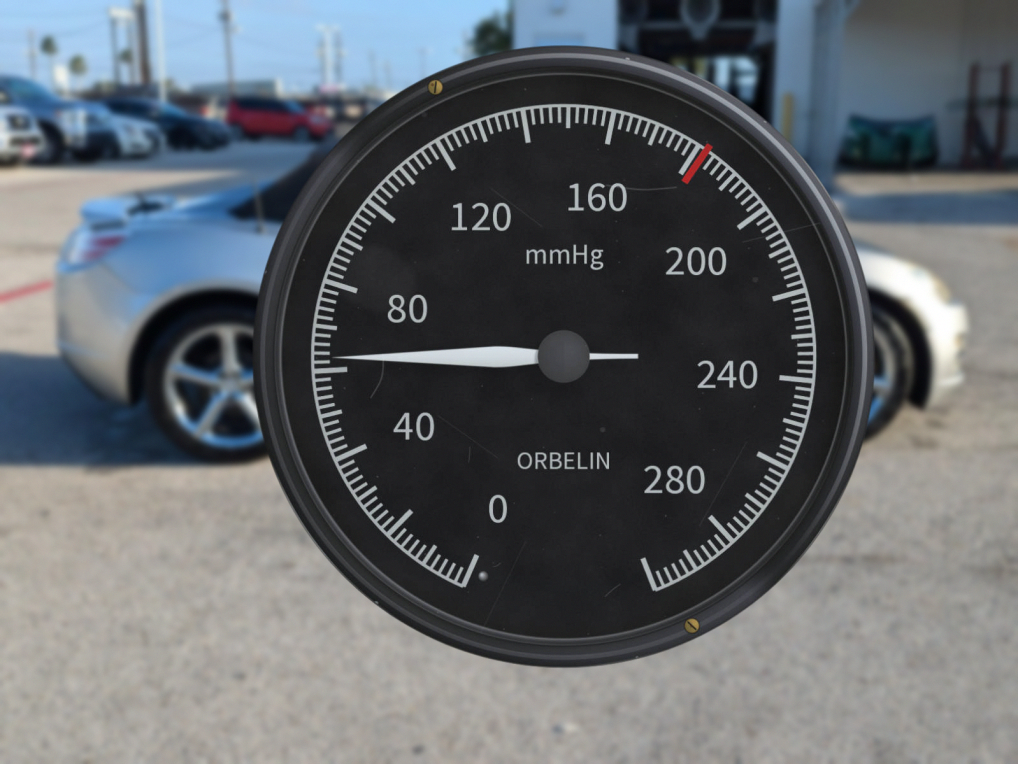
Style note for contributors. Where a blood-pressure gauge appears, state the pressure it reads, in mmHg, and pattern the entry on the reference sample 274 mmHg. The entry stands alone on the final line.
63 mmHg
